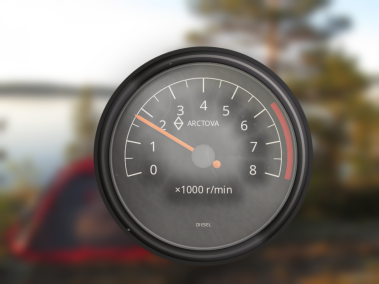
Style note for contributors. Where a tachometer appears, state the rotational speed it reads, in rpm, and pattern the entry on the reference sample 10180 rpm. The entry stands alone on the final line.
1750 rpm
